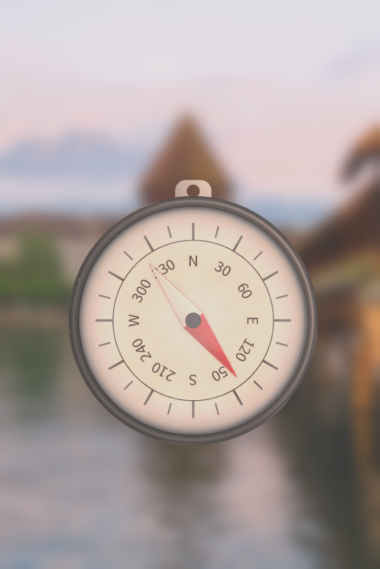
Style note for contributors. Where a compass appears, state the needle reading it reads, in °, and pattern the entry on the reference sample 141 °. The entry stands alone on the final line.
142.5 °
